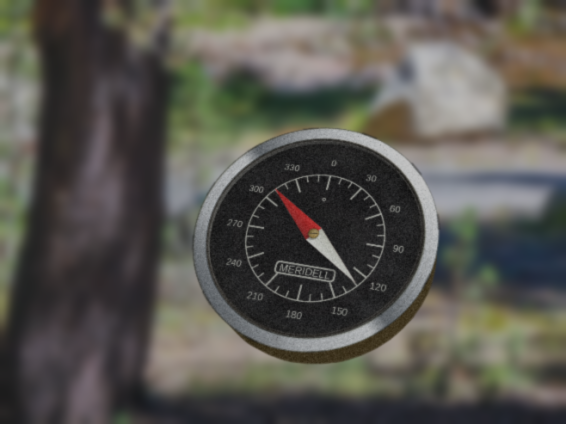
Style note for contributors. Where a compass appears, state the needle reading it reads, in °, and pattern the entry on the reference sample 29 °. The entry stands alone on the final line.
310 °
